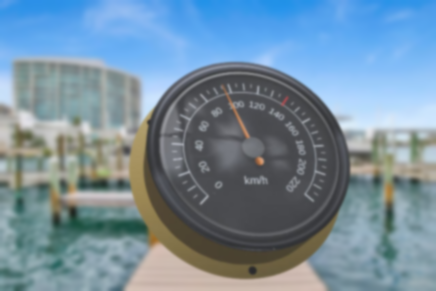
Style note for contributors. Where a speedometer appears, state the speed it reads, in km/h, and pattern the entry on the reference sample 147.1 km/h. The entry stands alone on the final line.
95 km/h
